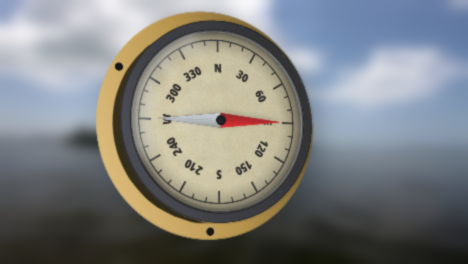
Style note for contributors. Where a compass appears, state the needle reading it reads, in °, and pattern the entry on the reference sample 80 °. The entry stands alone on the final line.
90 °
